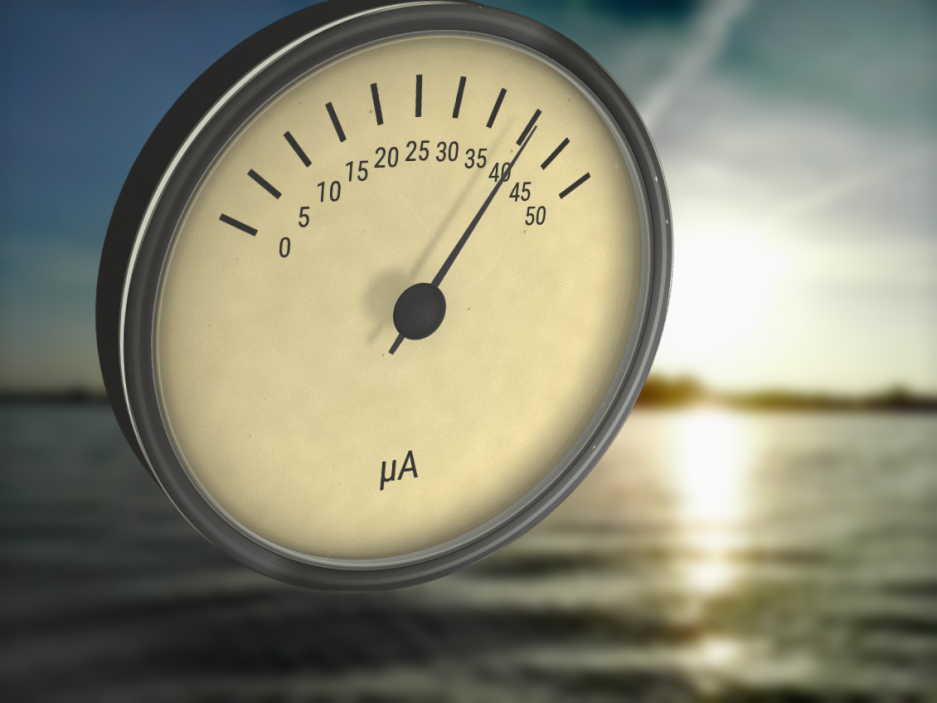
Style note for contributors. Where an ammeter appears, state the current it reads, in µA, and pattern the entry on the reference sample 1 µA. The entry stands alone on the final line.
40 µA
